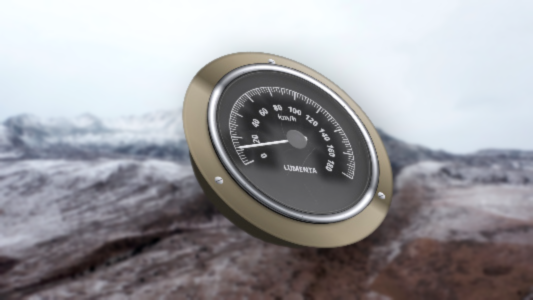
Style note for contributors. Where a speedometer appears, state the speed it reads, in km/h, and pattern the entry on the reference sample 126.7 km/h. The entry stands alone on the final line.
10 km/h
